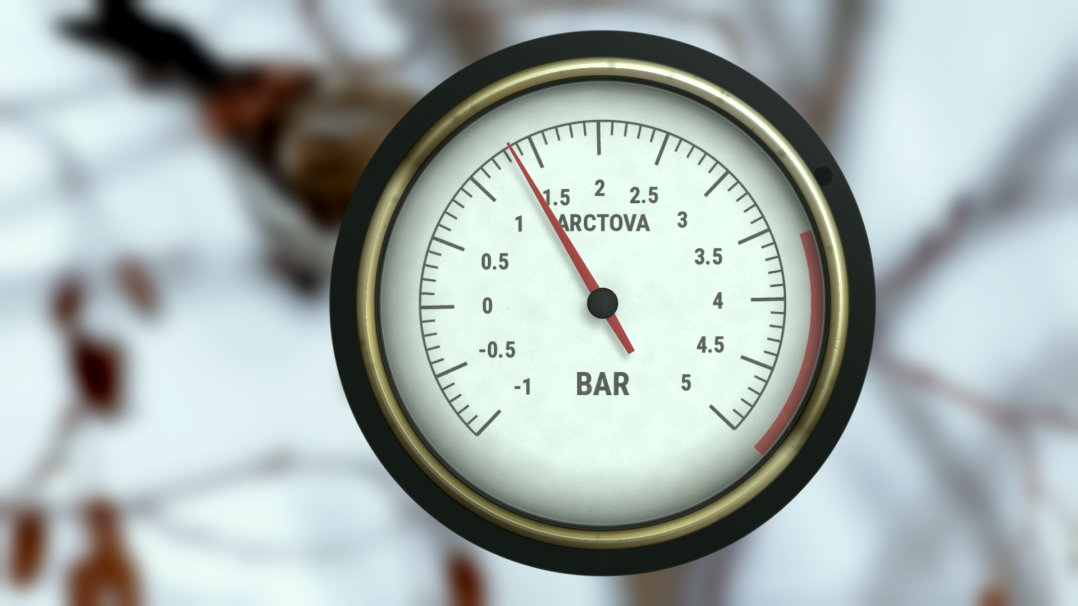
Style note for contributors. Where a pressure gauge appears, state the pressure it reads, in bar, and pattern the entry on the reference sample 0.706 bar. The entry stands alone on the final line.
1.35 bar
